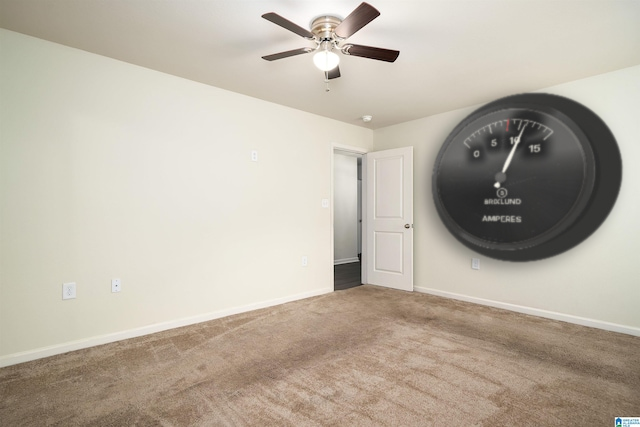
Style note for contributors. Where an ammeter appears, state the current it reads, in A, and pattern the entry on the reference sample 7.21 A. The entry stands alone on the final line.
11 A
